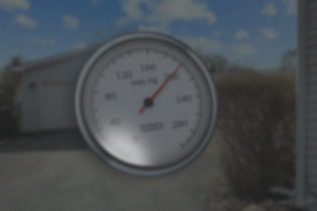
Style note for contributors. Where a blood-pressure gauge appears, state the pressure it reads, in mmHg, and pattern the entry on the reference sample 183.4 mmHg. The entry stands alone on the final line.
200 mmHg
